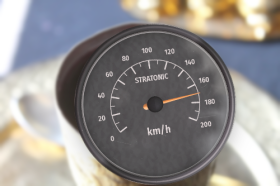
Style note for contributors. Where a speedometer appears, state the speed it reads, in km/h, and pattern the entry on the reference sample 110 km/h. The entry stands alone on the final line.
170 km/h
